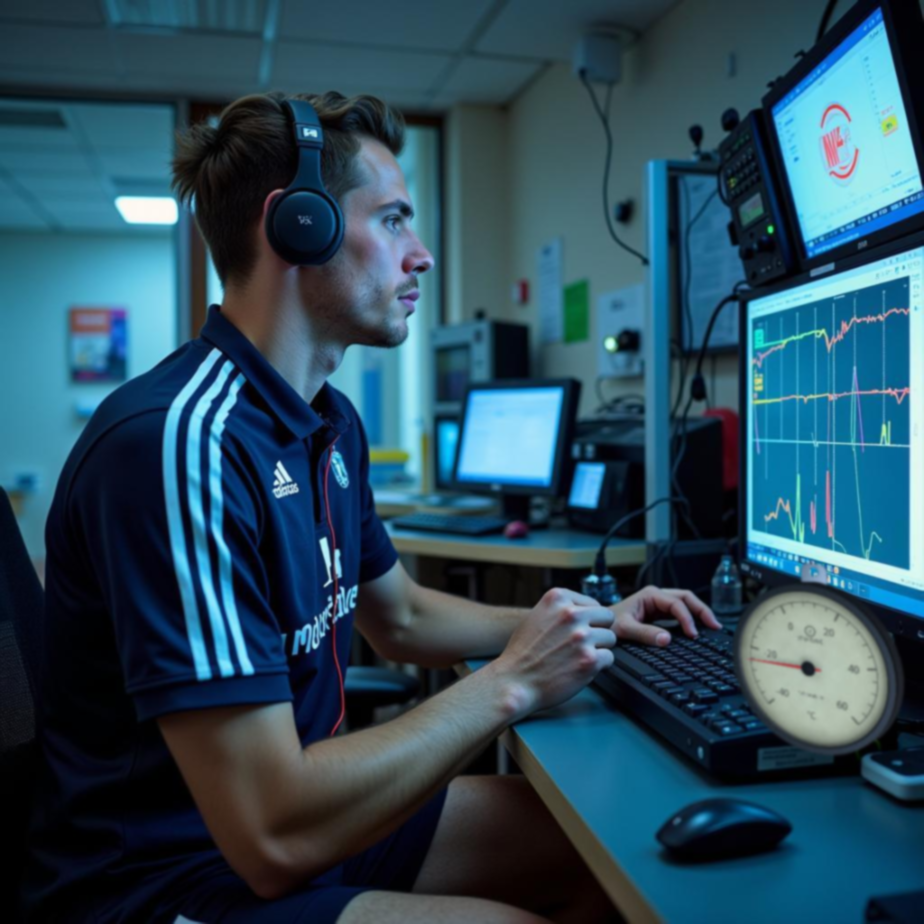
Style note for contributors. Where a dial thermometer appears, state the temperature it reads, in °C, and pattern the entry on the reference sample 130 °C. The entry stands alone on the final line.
-24 °C
